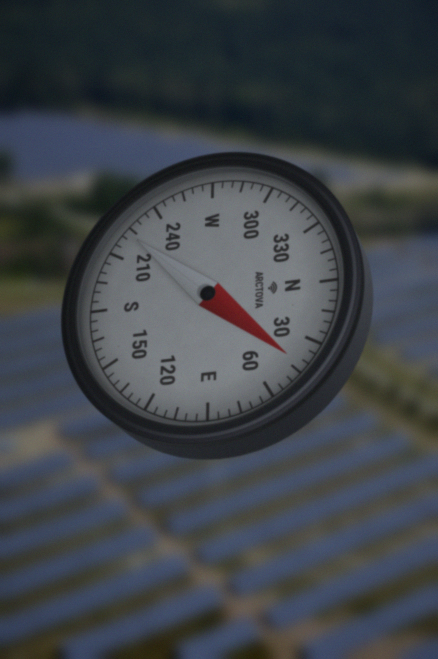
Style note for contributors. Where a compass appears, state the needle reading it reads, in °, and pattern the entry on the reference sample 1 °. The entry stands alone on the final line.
42.5 °
